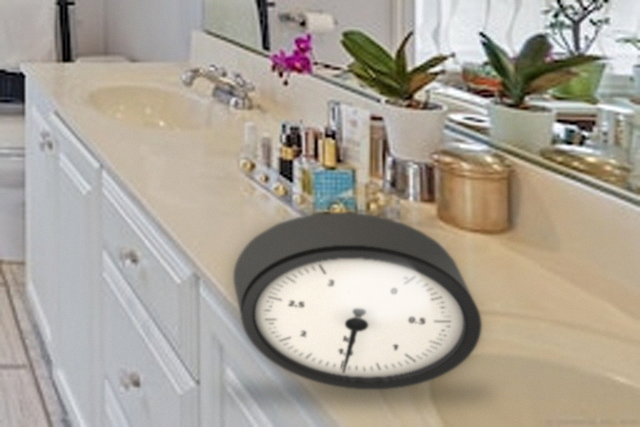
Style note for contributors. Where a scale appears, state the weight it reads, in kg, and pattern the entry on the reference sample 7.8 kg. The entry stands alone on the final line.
1.5 kg
